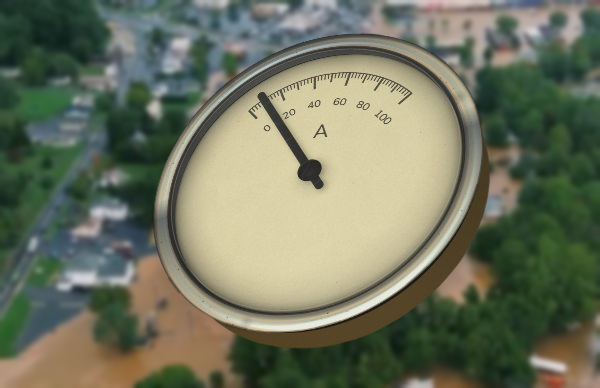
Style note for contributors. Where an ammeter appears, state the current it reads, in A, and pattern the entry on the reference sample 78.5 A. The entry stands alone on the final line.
10 A
